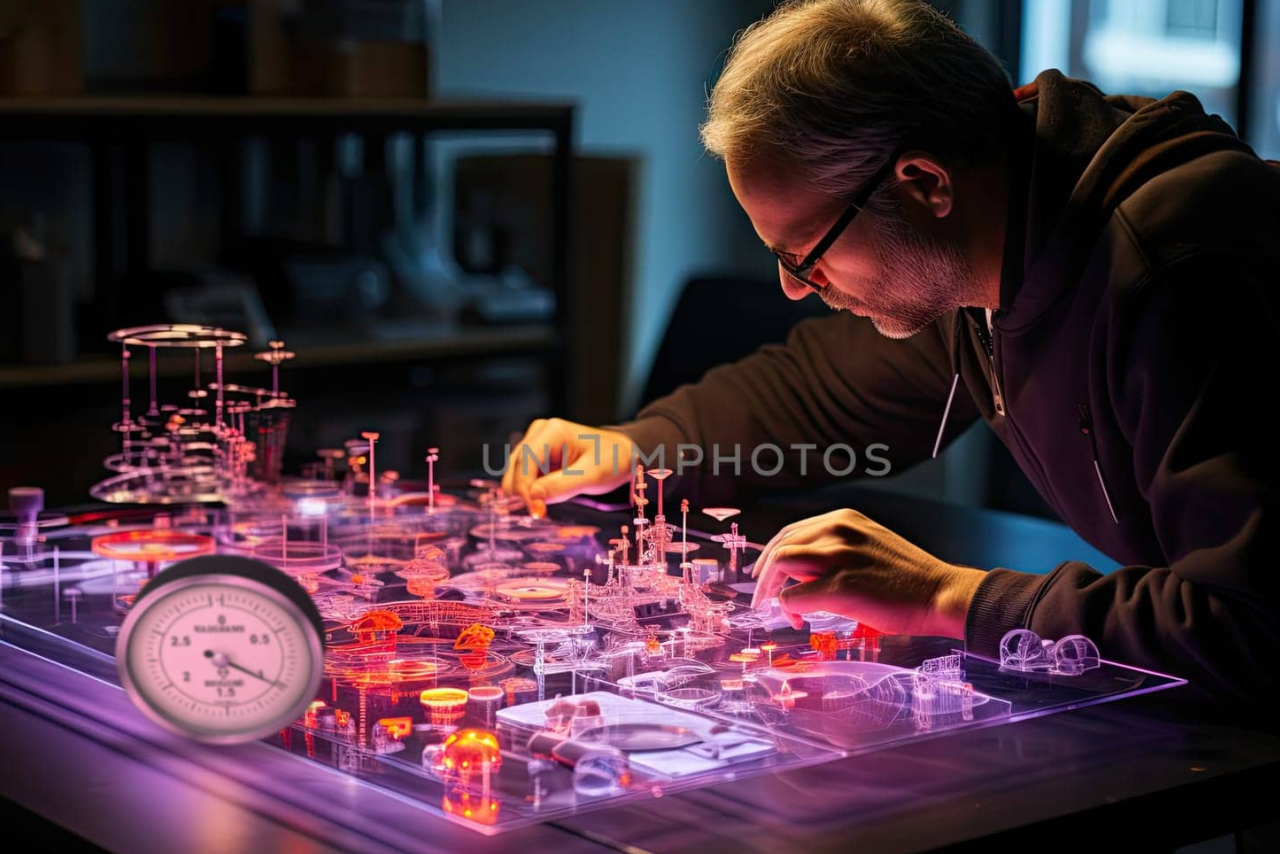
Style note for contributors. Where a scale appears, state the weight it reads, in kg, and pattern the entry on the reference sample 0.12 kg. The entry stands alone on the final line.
1 kg
